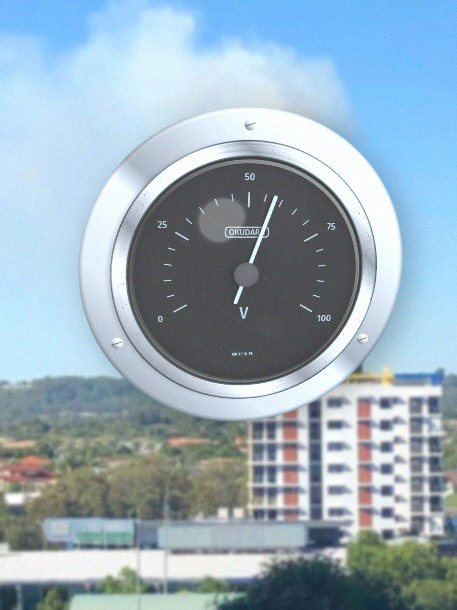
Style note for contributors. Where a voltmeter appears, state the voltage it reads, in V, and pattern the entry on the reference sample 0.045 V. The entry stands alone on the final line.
57.5 V
